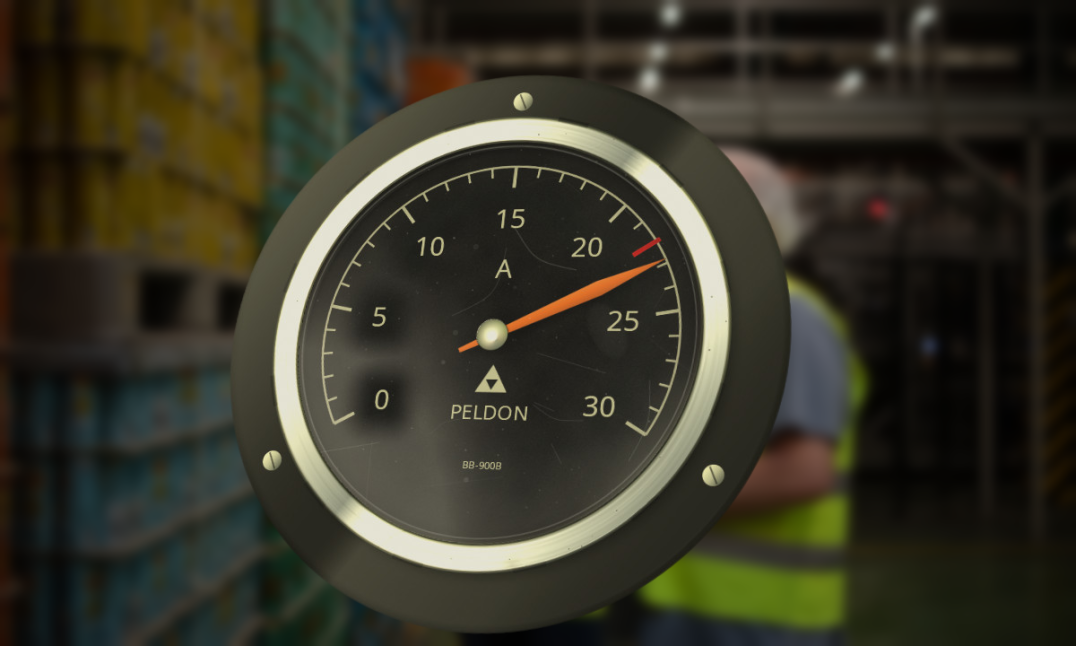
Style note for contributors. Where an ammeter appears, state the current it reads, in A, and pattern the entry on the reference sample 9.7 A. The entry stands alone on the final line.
23 A
